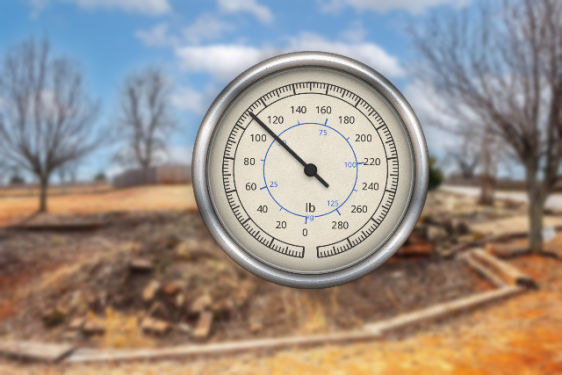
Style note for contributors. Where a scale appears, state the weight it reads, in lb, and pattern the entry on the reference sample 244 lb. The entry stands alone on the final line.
110 lb
